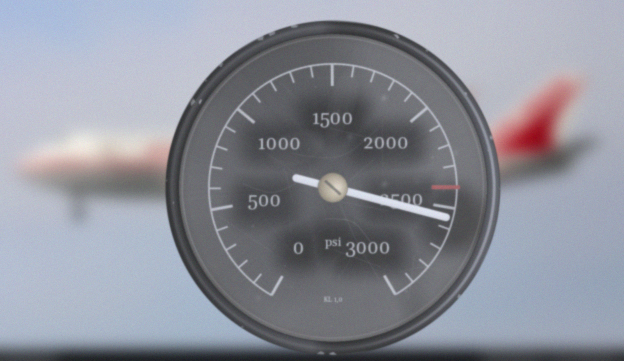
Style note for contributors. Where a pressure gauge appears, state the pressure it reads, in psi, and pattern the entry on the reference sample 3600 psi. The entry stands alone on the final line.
2550 psi
